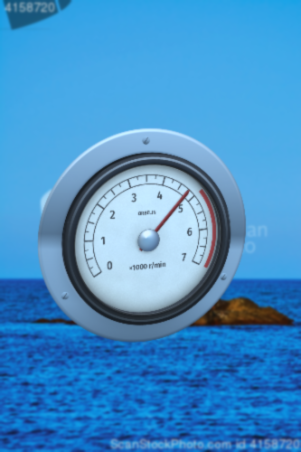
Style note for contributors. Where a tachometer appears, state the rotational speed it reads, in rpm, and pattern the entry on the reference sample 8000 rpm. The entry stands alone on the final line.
4750 rpm
